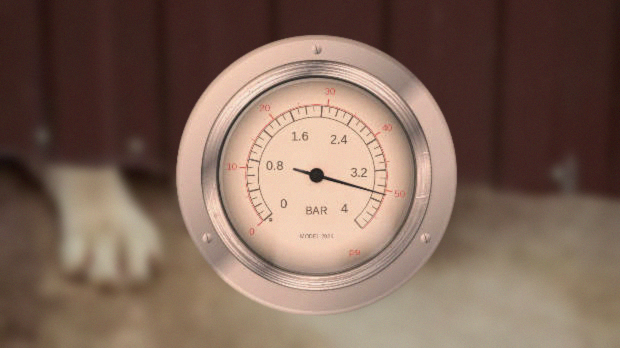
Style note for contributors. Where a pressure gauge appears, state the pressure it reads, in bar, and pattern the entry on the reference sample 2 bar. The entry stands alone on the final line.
3.5 bar
